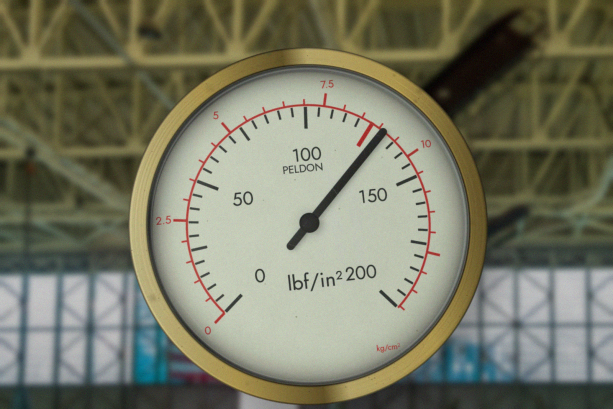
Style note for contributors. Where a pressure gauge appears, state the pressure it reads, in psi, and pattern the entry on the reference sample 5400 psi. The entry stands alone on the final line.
130 psi
